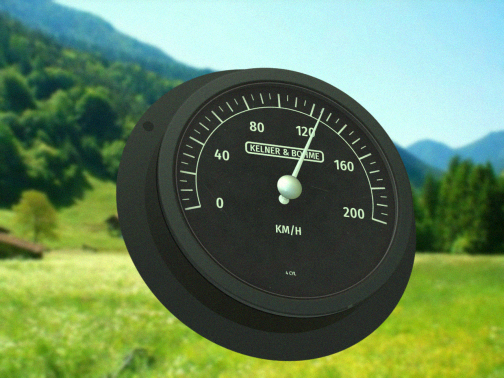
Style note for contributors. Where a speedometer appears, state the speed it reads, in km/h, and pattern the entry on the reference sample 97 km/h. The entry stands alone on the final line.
125 km/h
